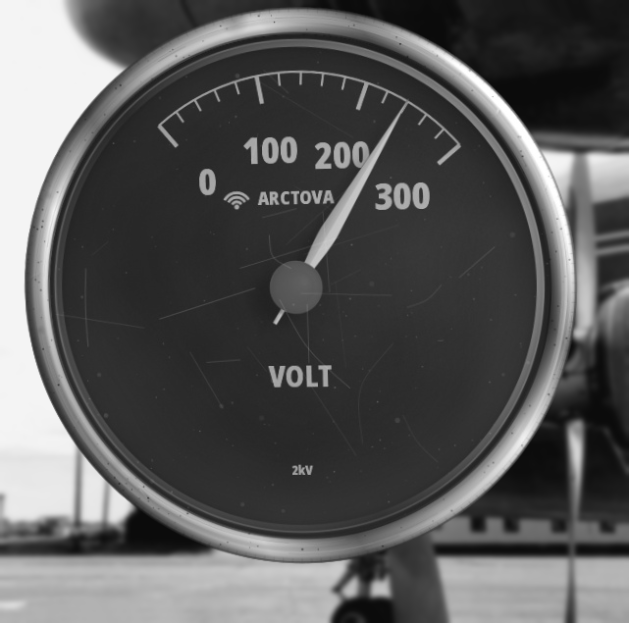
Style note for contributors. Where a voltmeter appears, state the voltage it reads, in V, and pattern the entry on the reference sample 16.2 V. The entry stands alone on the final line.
240 V
